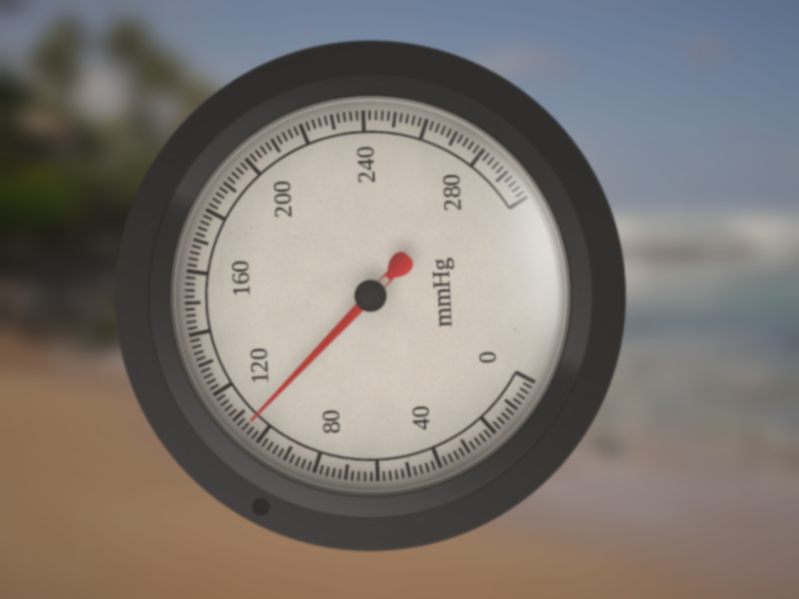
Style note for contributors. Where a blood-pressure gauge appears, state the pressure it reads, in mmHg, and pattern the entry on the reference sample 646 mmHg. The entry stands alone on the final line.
106 mmHg
